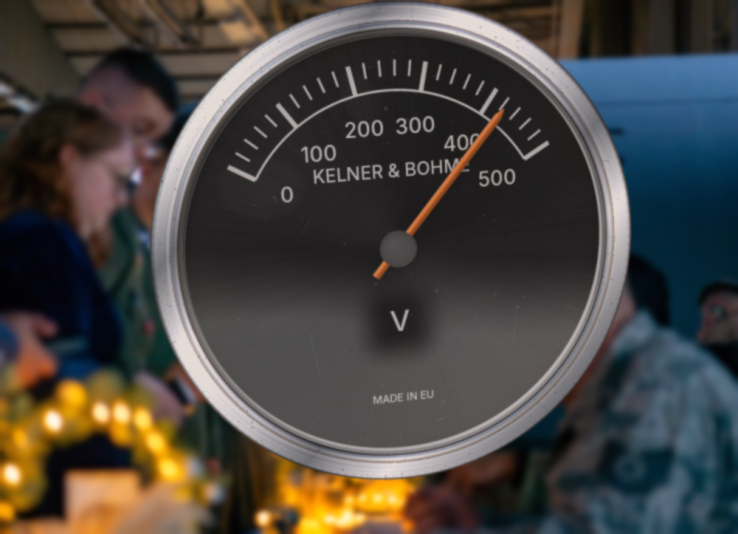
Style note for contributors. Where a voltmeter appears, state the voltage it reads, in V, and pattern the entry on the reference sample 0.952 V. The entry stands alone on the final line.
420 V
